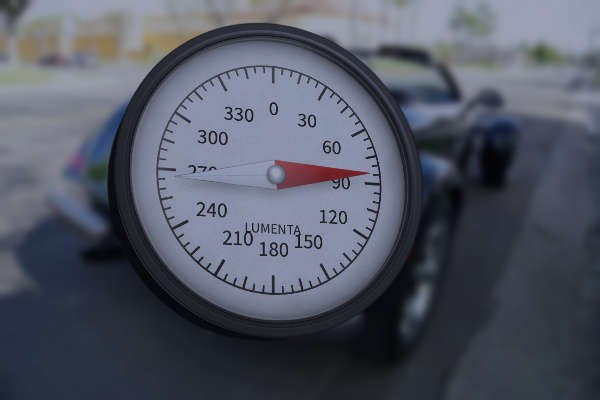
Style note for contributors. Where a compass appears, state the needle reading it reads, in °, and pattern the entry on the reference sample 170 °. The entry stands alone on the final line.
85 °
